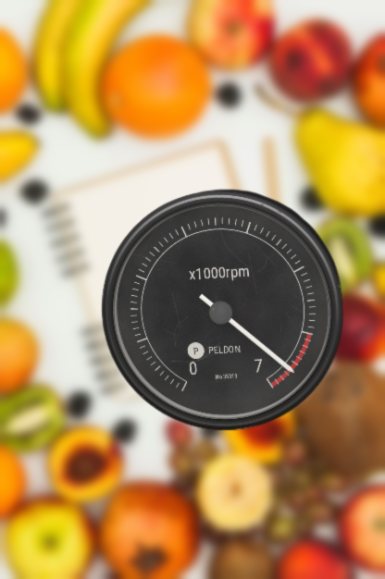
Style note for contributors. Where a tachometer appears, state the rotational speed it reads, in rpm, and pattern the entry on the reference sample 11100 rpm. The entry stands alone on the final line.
6600 rpm
